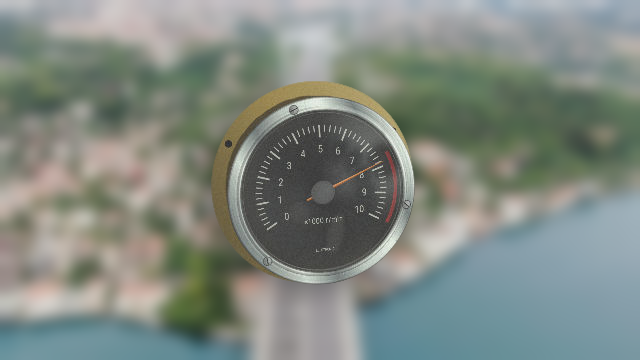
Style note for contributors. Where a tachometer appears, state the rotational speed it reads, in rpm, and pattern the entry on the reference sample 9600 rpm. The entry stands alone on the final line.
7800 rpm
